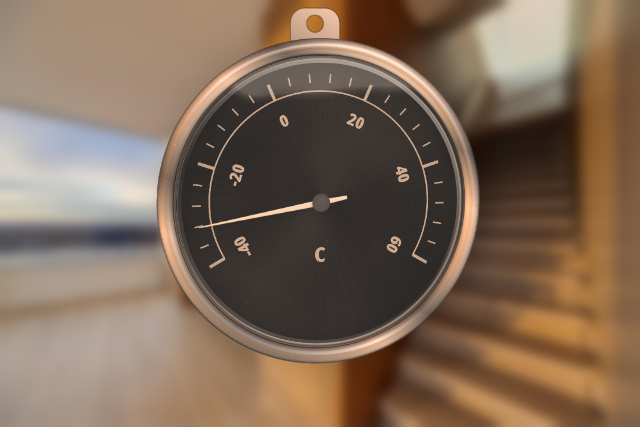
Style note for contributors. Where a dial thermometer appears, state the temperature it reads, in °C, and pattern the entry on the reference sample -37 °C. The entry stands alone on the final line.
-32 °C
